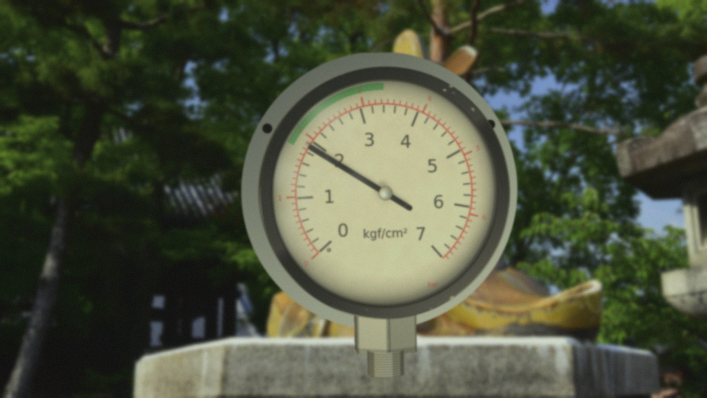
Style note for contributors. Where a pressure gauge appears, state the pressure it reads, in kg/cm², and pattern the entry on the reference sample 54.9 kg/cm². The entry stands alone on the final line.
1.9 kg/cm²
